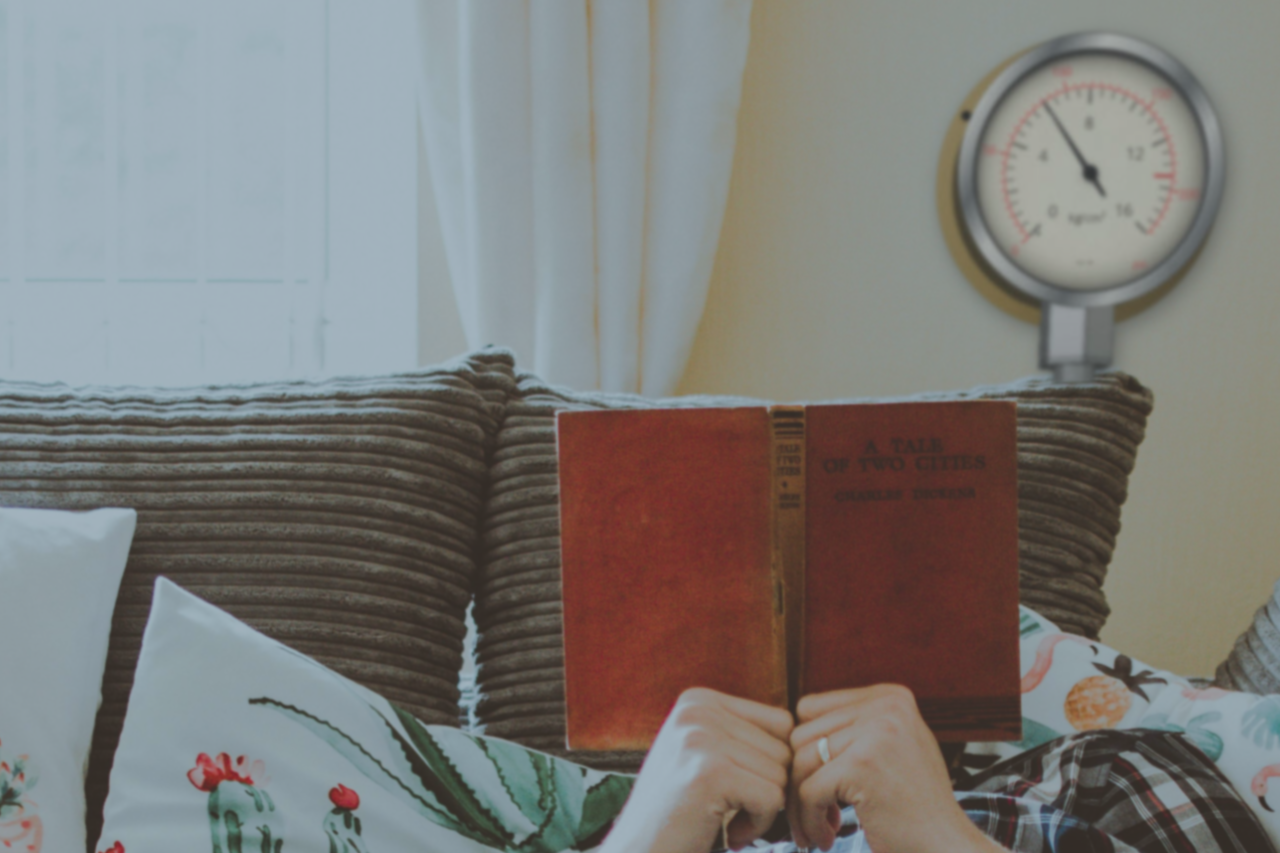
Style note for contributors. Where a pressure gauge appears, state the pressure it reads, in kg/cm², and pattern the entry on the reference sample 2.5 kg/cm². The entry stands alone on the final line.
6 kg/cm²
